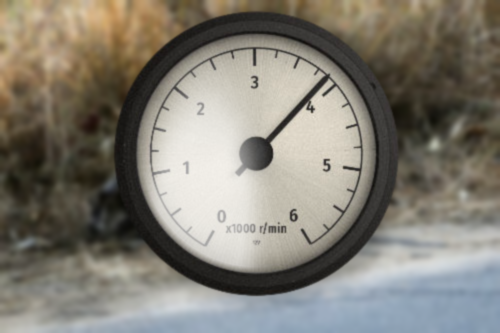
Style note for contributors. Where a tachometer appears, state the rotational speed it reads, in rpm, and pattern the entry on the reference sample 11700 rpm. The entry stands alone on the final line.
3875 rpm
